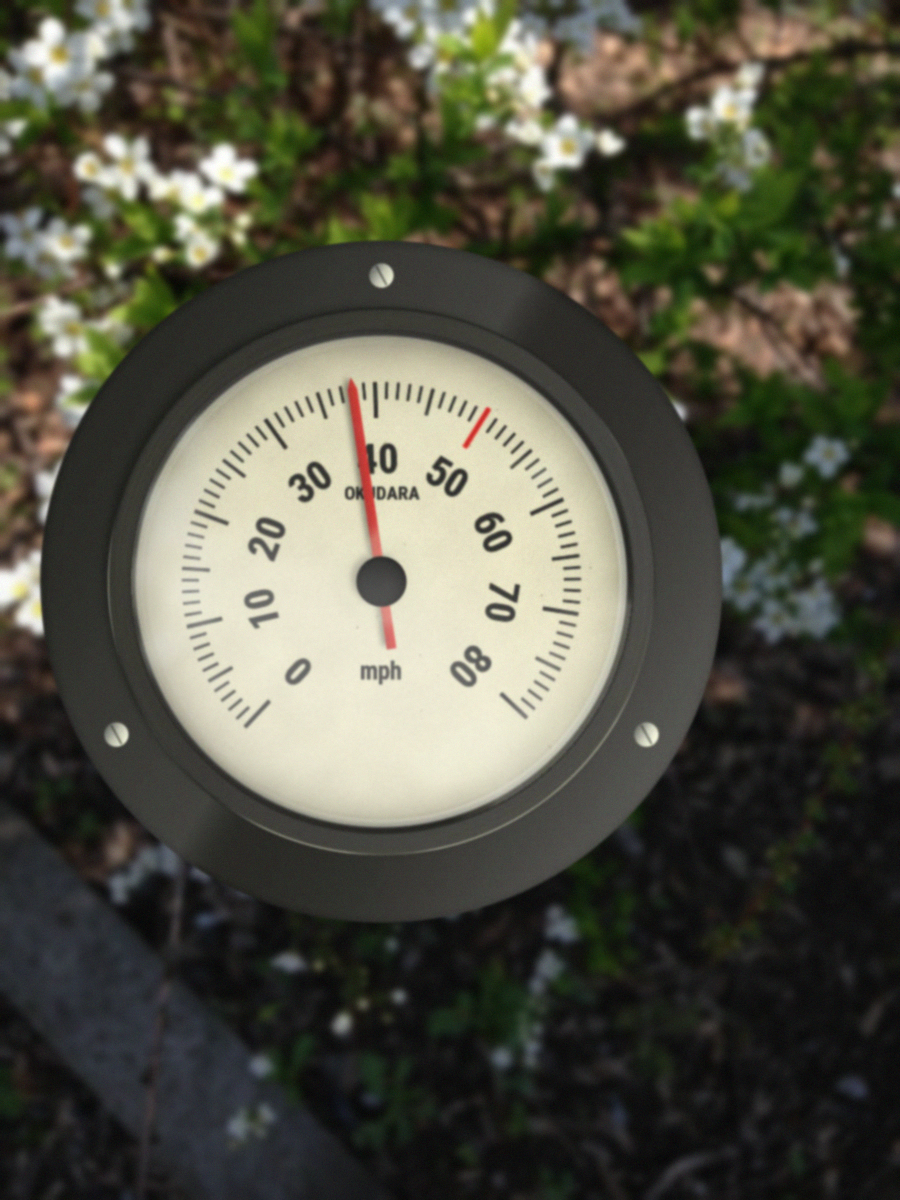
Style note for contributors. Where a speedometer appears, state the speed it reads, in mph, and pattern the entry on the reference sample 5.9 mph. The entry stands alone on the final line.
38 mph
